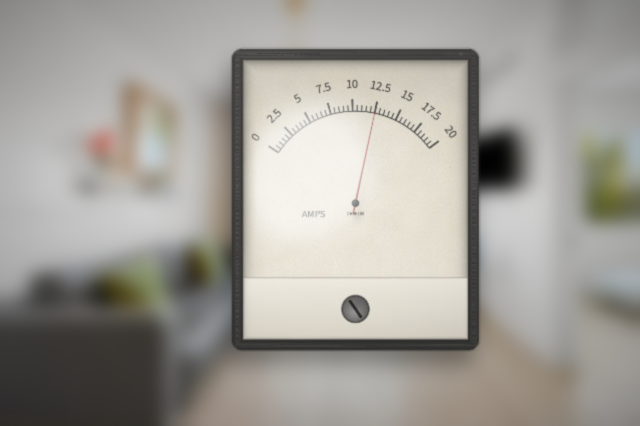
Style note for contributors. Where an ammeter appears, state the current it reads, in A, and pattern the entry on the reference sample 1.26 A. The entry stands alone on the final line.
12.5 A
